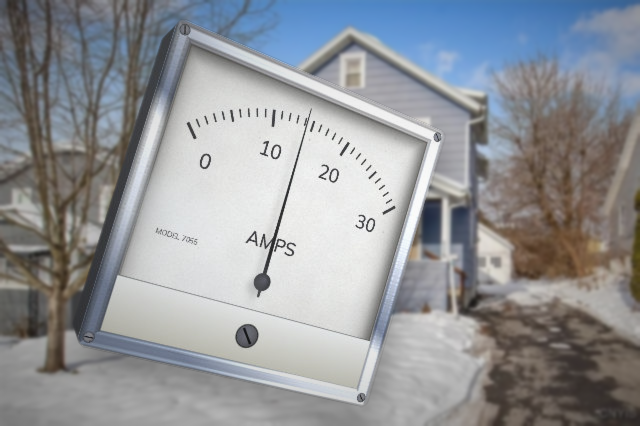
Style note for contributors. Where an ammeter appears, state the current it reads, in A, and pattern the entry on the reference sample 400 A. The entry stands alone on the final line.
14 A
